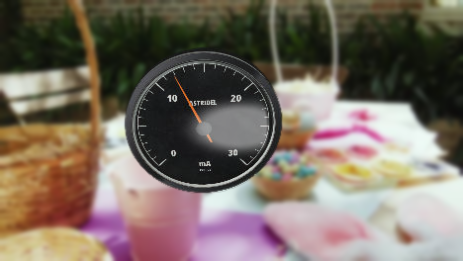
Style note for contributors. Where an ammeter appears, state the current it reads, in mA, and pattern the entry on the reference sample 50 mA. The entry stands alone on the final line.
12 mA
